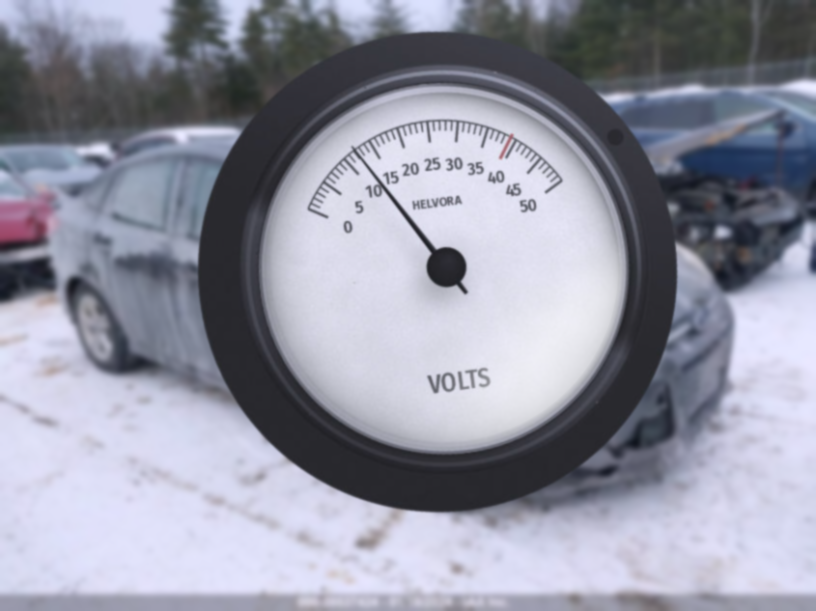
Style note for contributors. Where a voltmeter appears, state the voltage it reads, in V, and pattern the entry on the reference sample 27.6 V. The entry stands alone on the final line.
12 V
